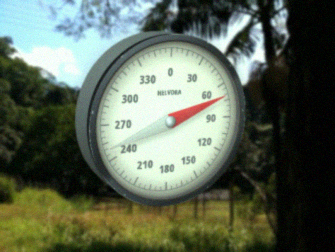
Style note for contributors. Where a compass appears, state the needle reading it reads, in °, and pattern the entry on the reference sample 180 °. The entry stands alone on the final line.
70 °
